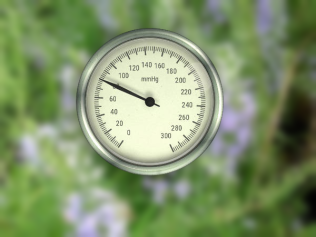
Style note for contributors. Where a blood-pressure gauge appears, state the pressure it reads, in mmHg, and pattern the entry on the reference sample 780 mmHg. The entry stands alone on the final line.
80 mmHg
